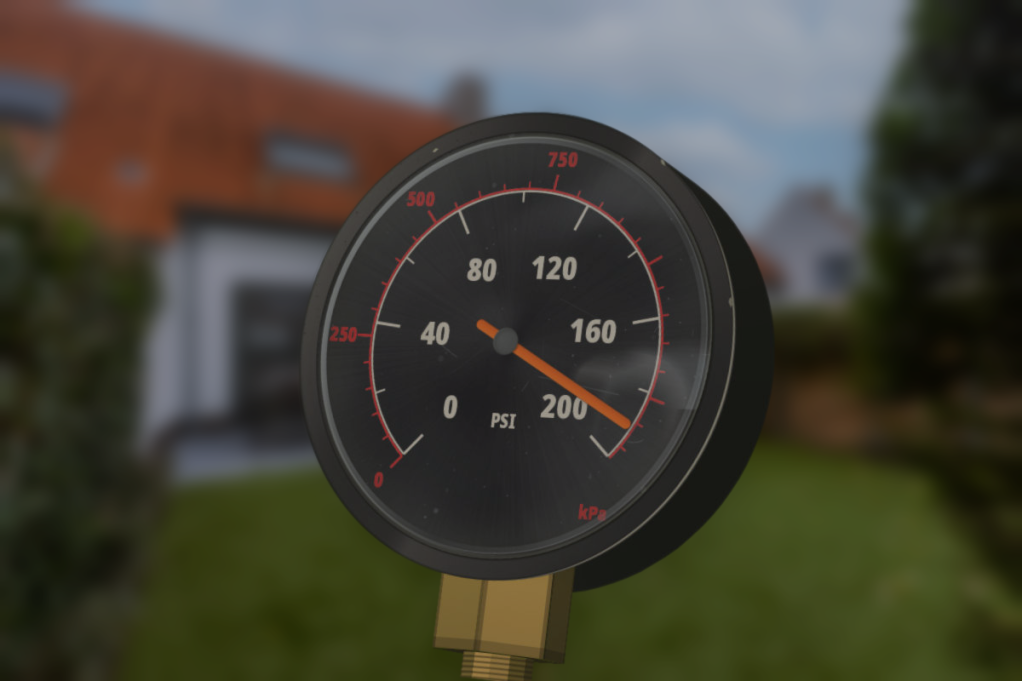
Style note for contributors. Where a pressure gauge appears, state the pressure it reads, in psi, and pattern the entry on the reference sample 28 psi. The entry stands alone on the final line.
190 psi
